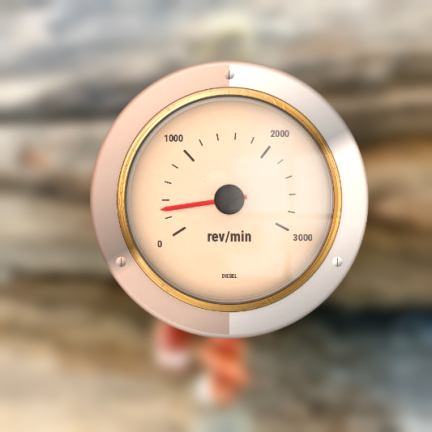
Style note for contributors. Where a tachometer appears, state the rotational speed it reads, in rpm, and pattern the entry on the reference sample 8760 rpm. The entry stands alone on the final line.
300 rpm
